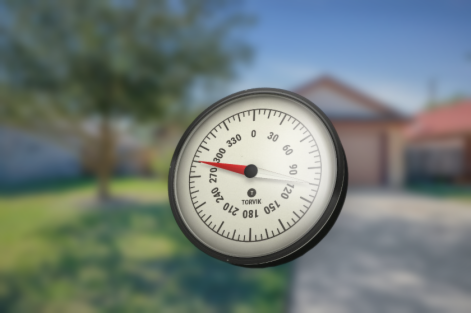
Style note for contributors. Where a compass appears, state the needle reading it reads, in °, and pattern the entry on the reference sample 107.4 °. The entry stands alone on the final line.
285 °
